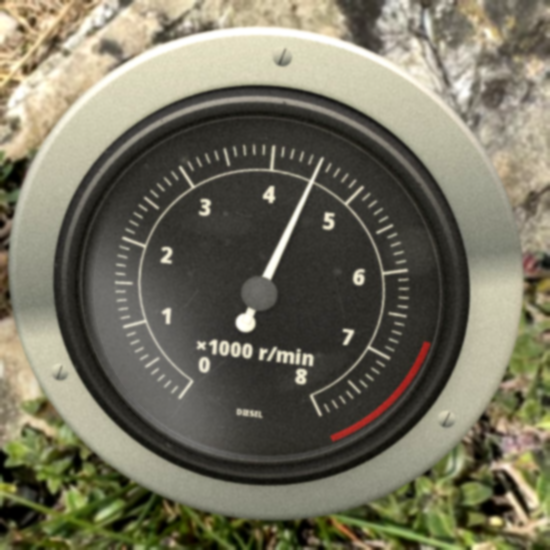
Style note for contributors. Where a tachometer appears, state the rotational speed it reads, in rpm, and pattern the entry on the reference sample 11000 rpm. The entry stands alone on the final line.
4500 rpm
